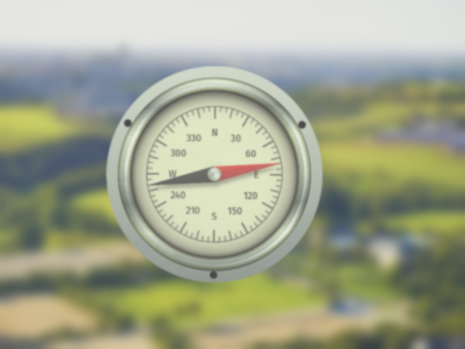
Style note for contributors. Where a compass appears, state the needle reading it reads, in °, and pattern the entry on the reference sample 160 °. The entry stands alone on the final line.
80 °
